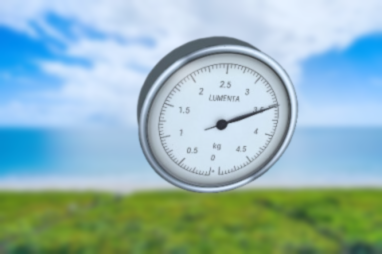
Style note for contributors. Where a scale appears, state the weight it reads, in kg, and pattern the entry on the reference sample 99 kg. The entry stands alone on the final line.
3.5 kg
